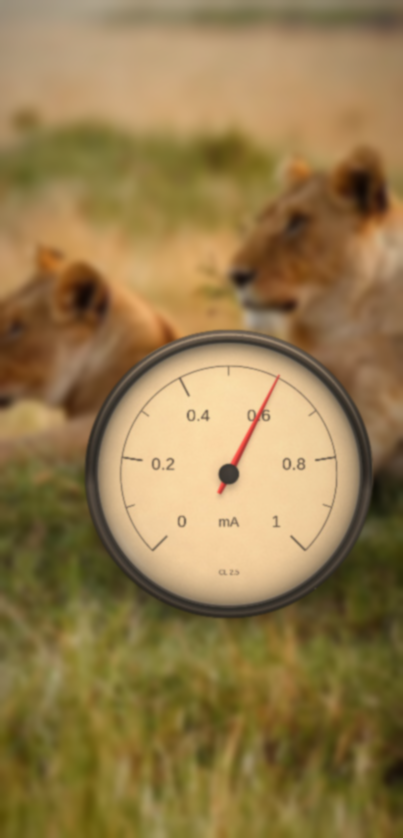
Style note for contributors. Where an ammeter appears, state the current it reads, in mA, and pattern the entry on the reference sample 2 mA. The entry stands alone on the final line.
0.6 mA
